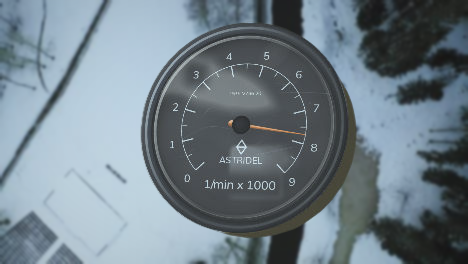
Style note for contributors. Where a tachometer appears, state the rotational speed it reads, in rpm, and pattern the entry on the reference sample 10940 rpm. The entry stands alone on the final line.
7750 rpm
